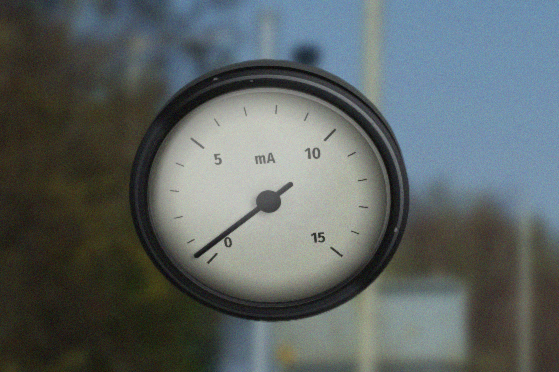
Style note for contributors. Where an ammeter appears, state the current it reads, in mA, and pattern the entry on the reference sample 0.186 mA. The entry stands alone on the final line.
0.5 mA
